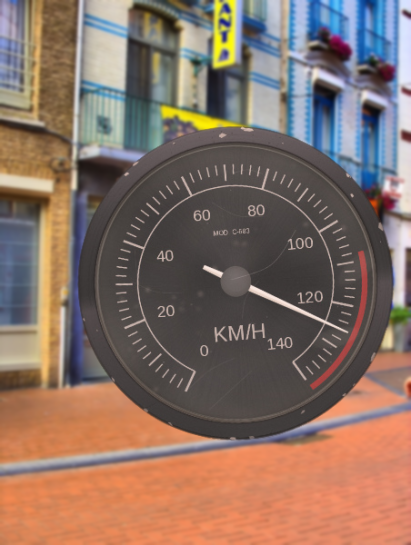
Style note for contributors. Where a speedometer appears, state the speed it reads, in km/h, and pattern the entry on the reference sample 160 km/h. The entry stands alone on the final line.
126 km/h
